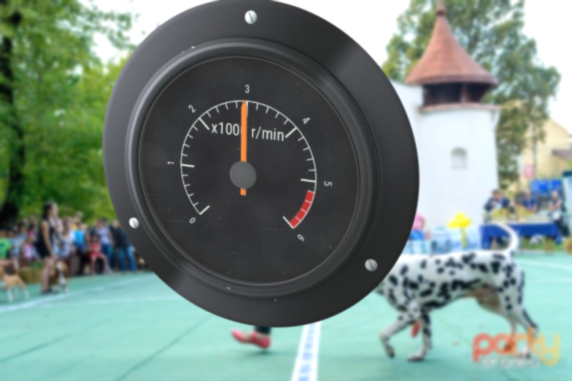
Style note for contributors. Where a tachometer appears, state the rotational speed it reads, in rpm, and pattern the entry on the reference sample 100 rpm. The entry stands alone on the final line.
3000 rpm
